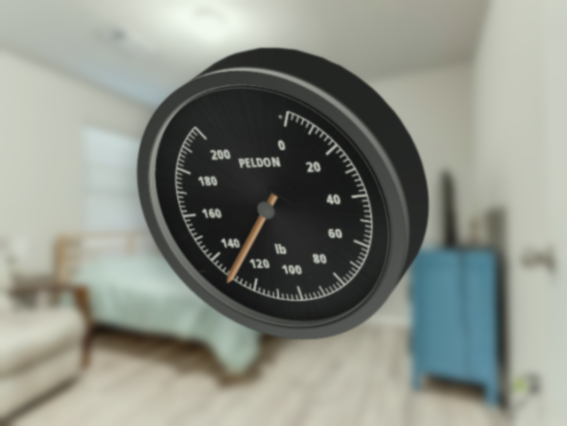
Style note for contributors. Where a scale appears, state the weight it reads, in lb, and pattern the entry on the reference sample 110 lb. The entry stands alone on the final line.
130 lb
